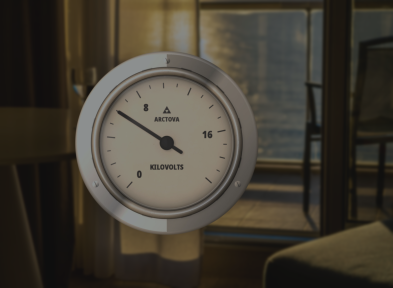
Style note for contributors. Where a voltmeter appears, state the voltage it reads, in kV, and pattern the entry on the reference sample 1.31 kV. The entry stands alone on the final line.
6 kV
